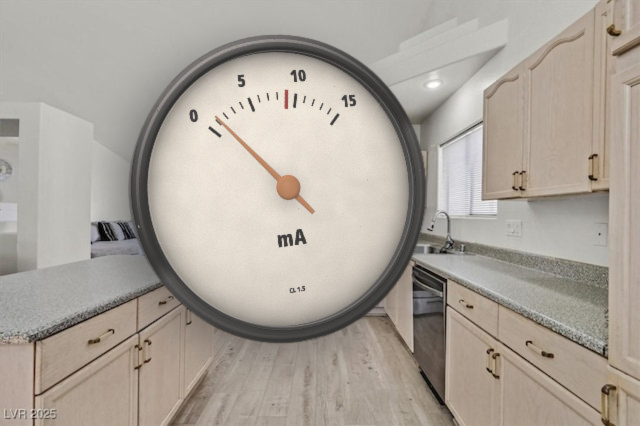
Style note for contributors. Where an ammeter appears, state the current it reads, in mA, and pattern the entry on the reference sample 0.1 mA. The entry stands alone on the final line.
1 mA
